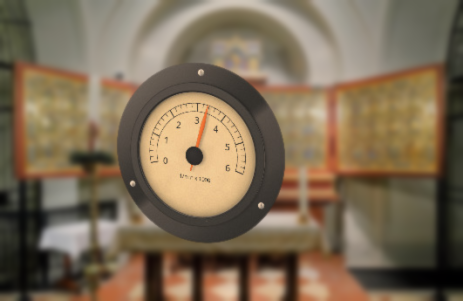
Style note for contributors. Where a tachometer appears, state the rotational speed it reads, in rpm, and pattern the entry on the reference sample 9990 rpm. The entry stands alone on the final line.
3400 rpm
